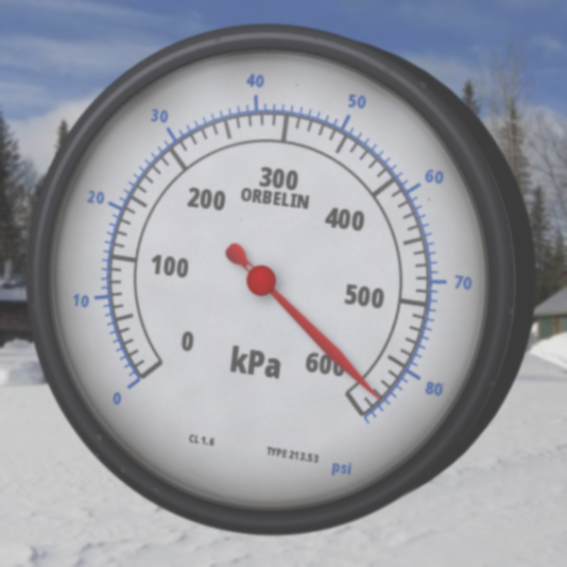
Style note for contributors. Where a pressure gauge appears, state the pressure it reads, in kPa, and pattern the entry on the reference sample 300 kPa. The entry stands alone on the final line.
580 kPa
